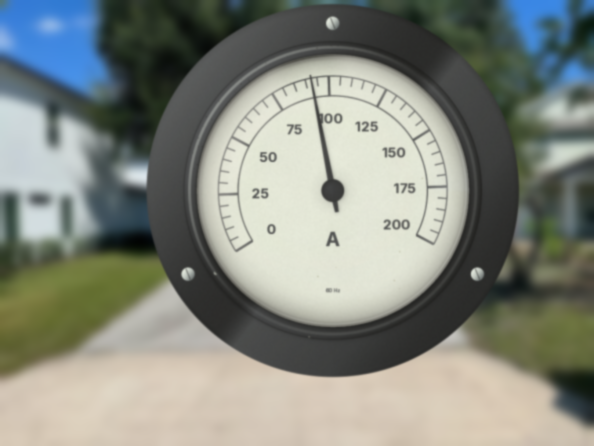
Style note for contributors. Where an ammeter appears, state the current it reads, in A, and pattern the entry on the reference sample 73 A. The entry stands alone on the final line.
92.5 A
